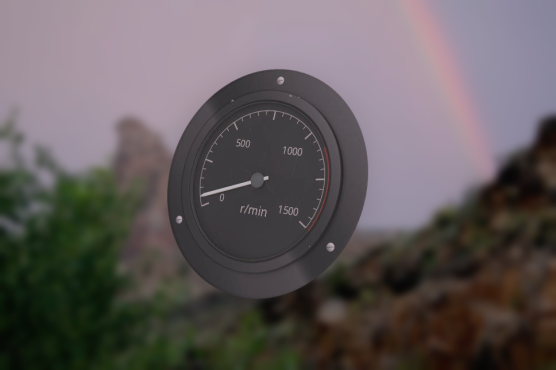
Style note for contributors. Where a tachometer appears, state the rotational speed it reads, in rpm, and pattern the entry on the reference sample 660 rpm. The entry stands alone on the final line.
50 rpm
